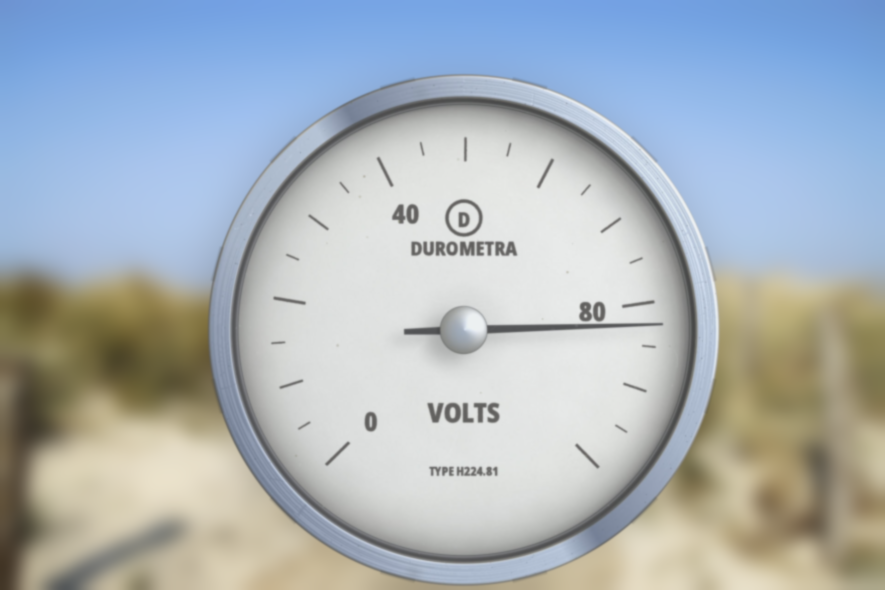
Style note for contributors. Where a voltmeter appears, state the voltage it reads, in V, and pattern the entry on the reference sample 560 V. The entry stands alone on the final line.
82.5 V
